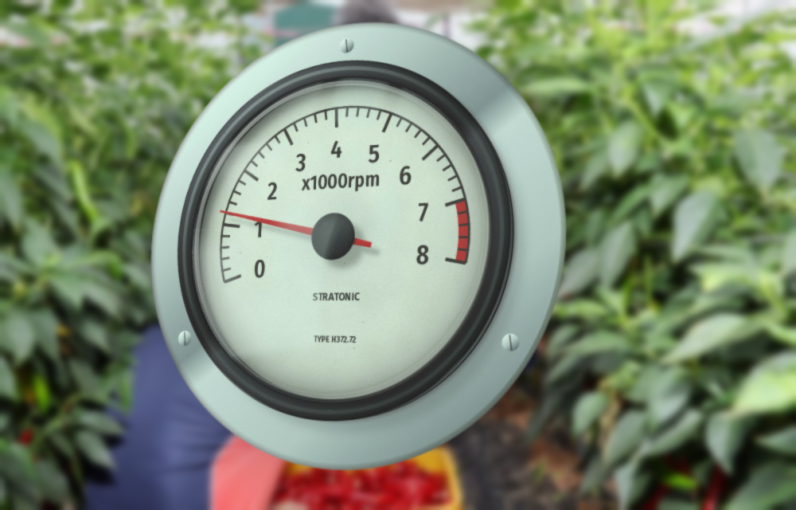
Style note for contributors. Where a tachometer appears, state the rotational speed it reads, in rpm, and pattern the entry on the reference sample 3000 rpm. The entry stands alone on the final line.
1200 rpm
